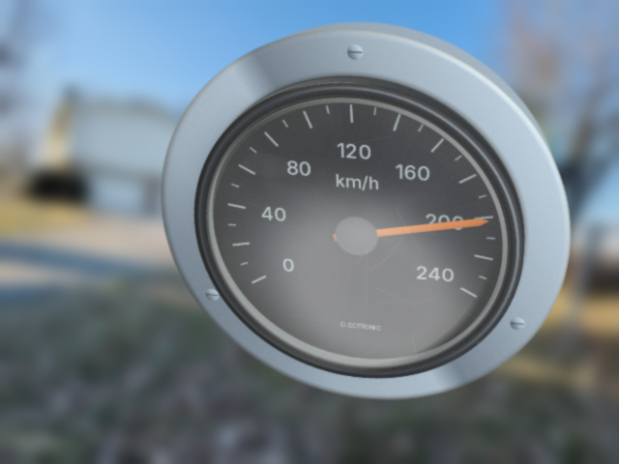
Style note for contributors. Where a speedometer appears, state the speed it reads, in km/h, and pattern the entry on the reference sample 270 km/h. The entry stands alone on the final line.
200 km/h
